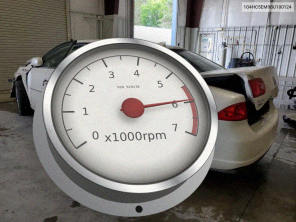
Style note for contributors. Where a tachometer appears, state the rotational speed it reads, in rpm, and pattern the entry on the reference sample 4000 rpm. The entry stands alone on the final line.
6000 rpm
